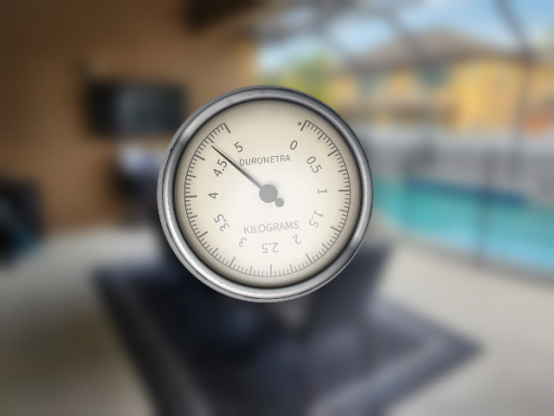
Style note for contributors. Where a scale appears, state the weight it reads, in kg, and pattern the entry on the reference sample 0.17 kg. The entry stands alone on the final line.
4.7 kg
